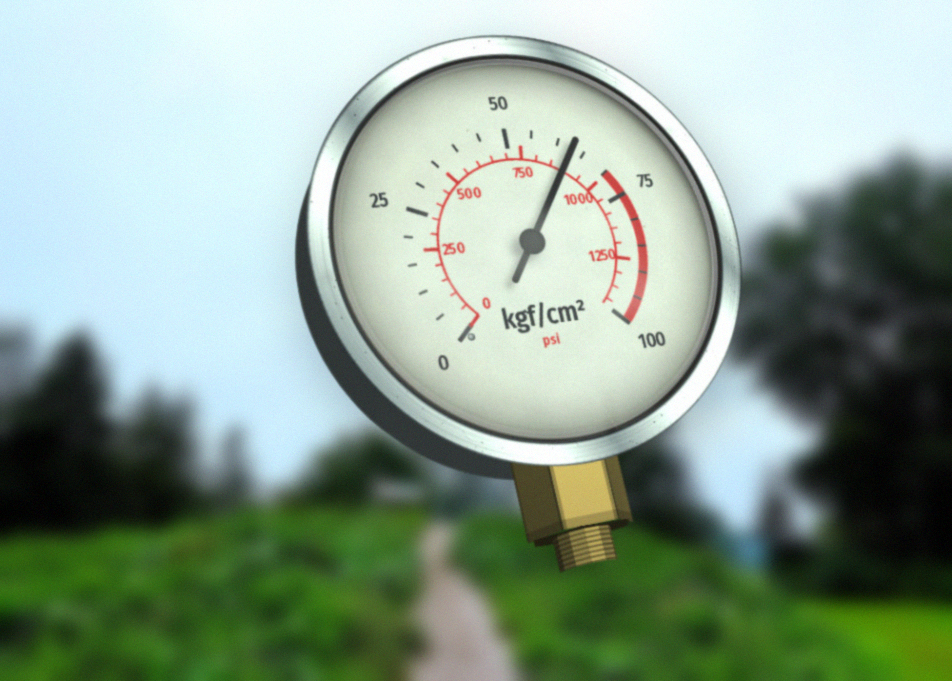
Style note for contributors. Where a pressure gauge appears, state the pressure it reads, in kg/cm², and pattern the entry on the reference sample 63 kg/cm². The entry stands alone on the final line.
62.5 kg/cm²
